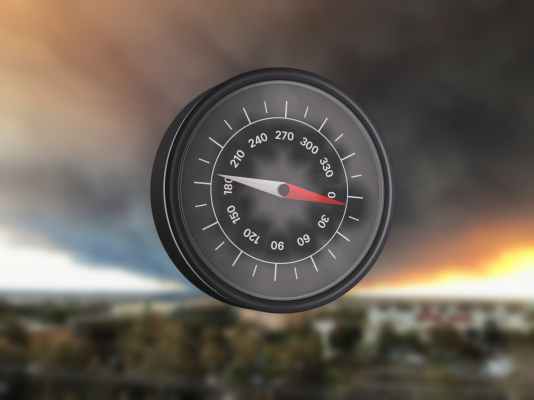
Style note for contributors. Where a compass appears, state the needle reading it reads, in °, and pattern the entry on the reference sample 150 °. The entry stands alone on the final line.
7.5 °
